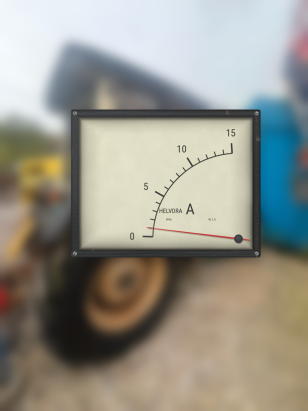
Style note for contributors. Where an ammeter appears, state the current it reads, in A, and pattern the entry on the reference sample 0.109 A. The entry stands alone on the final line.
1 A
